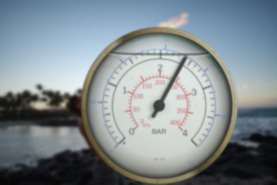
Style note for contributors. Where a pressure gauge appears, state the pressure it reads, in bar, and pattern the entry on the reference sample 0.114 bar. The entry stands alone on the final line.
2.4 bar
